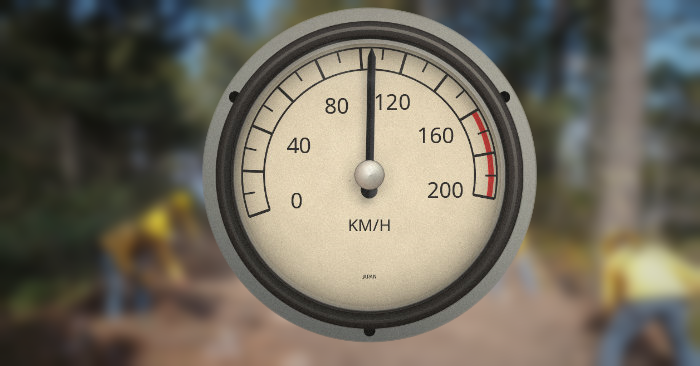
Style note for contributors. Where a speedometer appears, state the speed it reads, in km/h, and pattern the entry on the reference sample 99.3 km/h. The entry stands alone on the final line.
105 km/h
